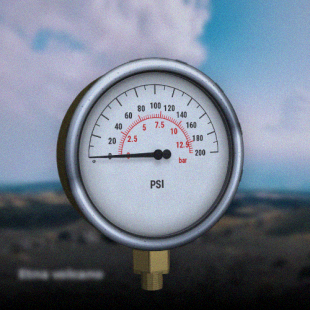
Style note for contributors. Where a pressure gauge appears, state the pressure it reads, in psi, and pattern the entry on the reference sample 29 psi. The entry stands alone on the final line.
0 psi
